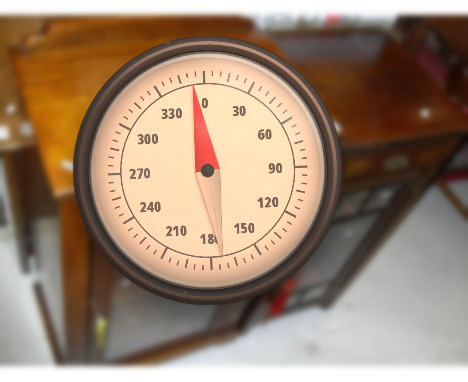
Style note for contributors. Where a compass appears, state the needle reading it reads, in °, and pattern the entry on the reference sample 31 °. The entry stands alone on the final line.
352.5 °
